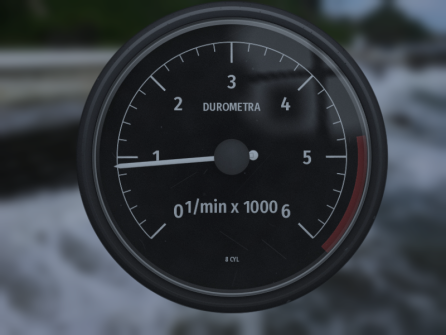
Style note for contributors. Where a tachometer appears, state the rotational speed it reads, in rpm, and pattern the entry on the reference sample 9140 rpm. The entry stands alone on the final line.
900 rpm
